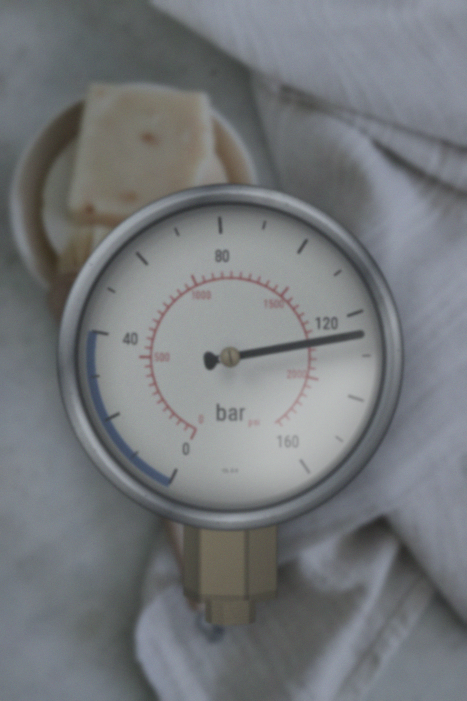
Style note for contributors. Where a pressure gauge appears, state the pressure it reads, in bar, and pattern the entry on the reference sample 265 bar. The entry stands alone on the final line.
125 bar
